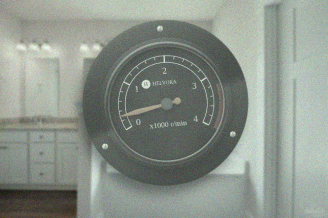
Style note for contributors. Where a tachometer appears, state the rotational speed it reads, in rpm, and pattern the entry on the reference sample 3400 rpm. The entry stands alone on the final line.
300 rpm
